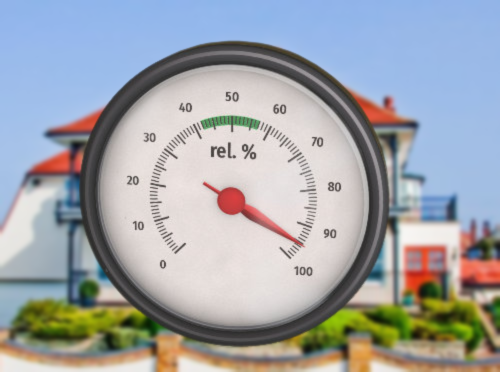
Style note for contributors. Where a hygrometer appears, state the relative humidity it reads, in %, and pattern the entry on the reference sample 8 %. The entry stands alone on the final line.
95 %
